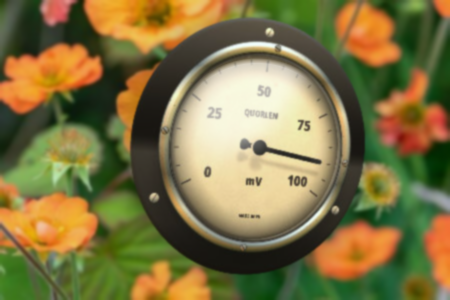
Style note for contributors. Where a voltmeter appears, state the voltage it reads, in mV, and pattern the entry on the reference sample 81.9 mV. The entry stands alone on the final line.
90 mV
